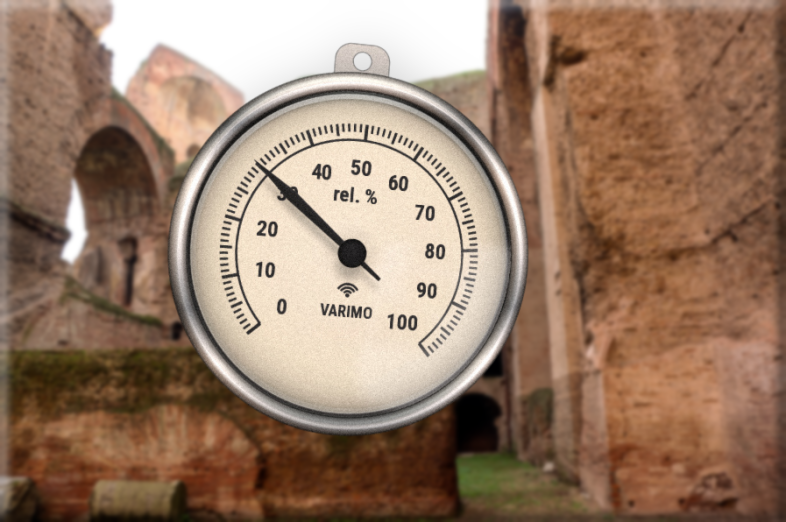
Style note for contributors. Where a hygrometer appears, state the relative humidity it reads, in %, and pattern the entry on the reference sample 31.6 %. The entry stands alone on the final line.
30 %
